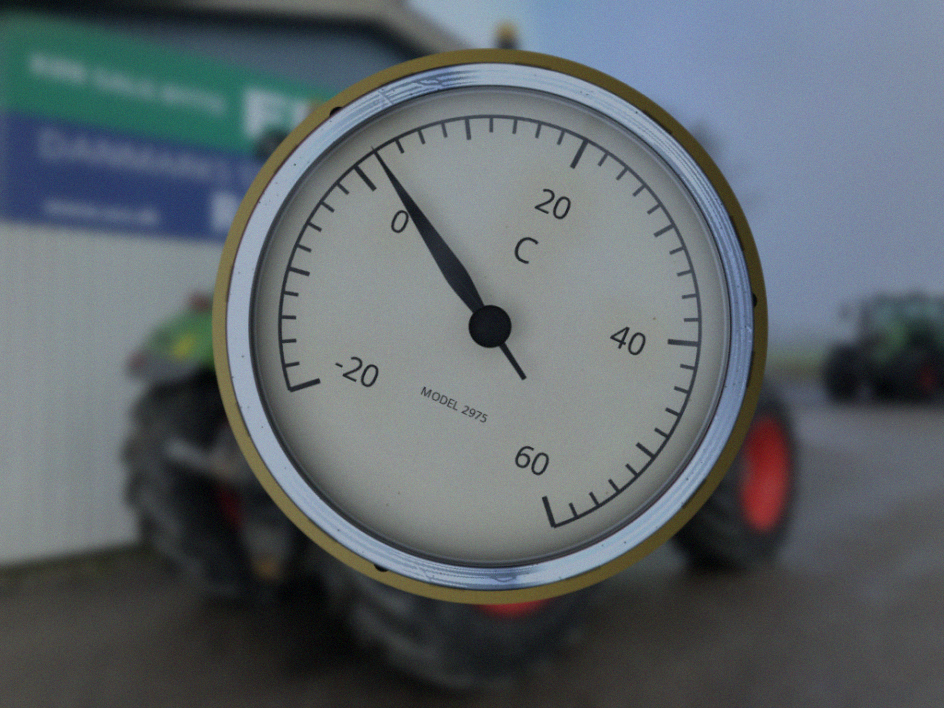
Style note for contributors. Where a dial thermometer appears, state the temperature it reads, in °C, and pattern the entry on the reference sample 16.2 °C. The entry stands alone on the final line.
2 °C
